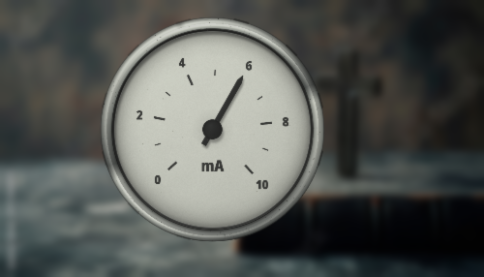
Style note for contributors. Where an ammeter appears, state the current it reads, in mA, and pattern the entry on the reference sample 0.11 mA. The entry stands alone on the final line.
6 mA
